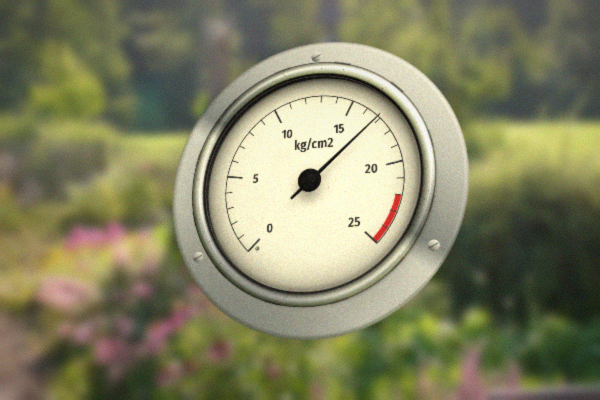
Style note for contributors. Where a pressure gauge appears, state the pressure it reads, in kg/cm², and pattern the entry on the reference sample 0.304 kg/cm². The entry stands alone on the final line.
17 kg/cm²
